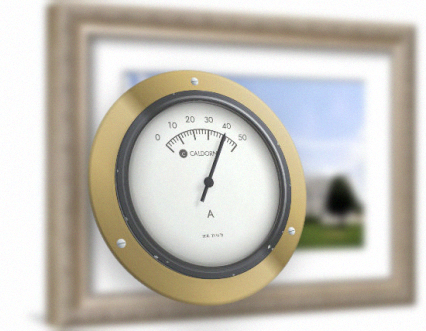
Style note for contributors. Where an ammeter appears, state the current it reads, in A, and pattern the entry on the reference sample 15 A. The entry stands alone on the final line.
40 A
